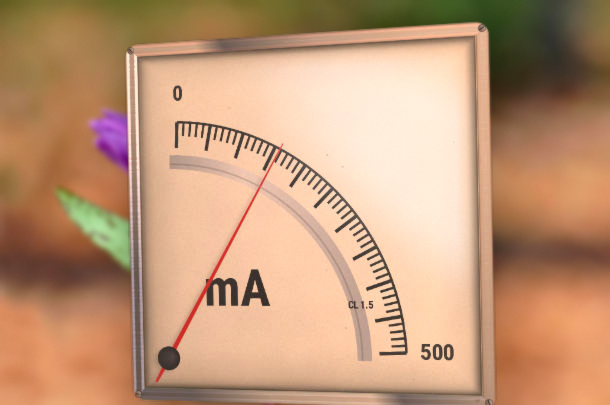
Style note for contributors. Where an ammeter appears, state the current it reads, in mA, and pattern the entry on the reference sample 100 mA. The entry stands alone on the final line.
160 mA
